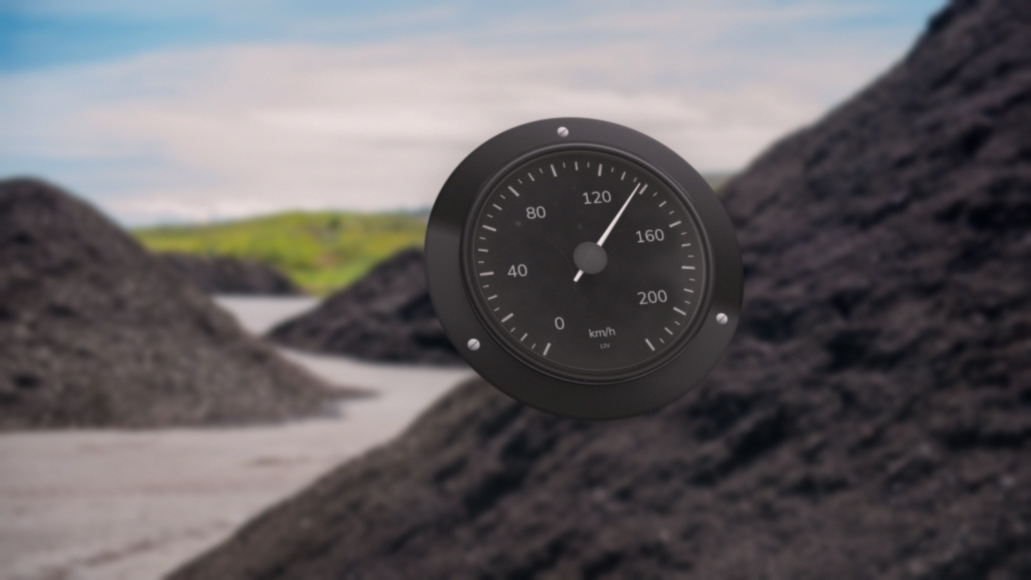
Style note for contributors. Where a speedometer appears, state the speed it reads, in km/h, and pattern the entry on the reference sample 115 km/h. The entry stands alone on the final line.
137.5 km/h
